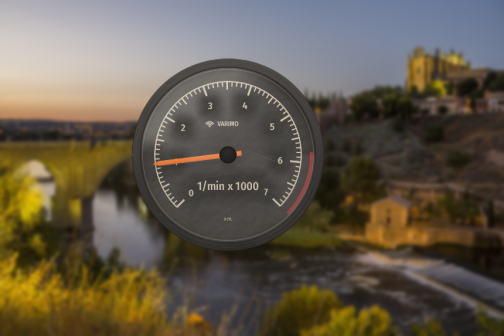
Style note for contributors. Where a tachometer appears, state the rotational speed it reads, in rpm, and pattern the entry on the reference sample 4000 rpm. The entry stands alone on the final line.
1000 rpm
